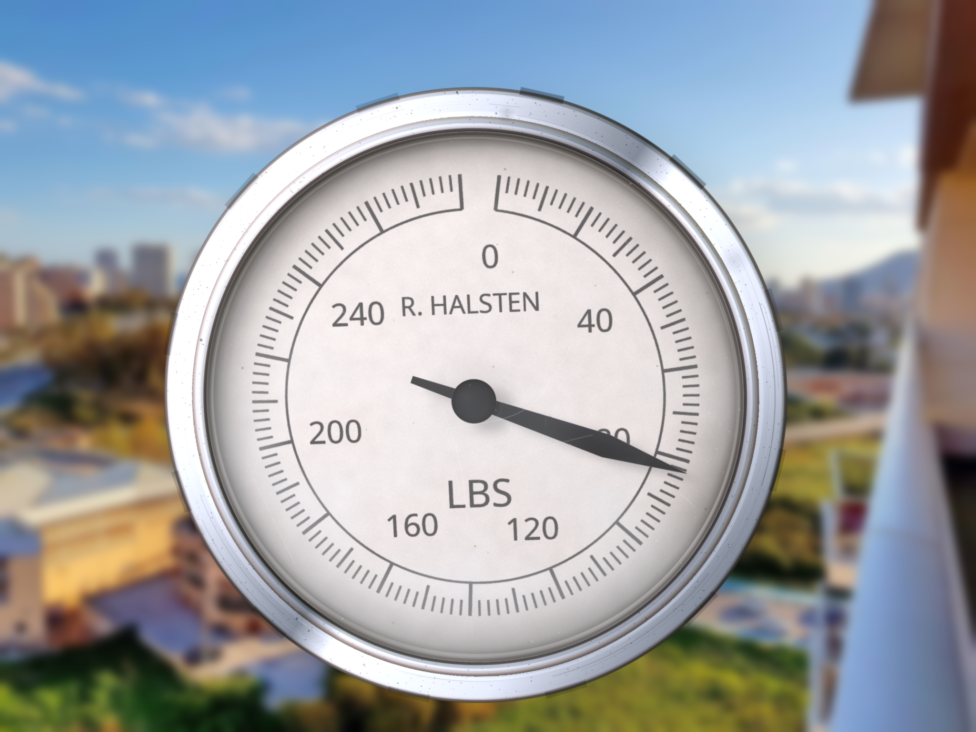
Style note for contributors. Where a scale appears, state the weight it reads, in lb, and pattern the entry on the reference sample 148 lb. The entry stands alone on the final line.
82 lb
